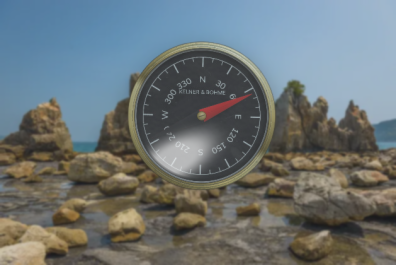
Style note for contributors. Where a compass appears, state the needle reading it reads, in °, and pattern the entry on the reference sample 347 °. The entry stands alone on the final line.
65 °
